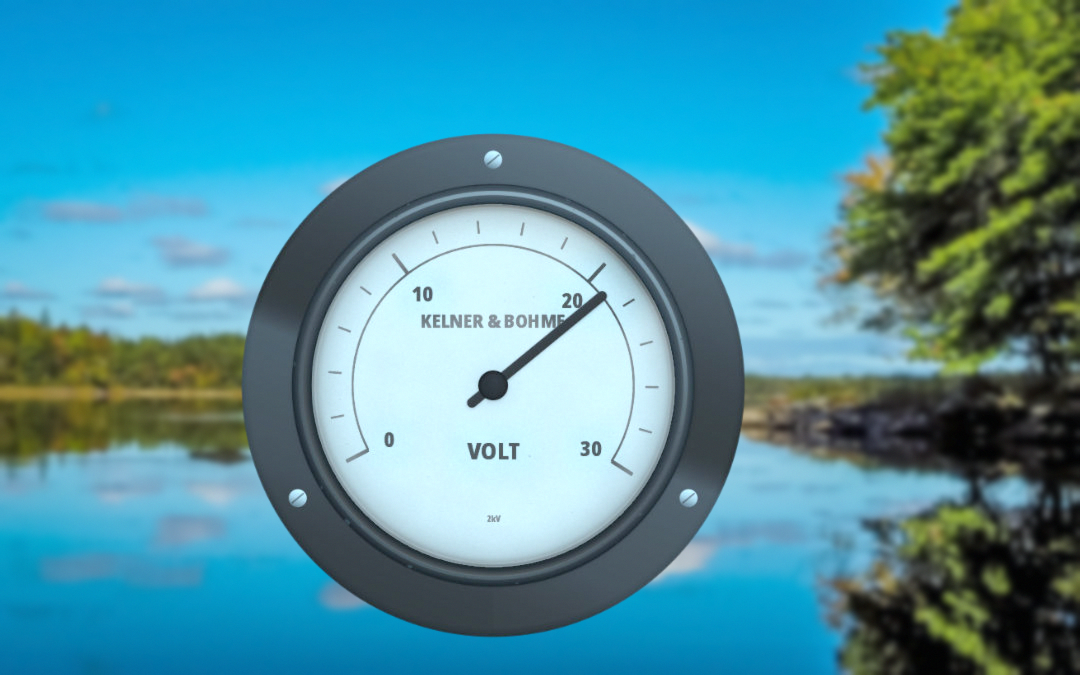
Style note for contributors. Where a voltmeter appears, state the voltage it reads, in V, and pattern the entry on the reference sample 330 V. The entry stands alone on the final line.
21 V
